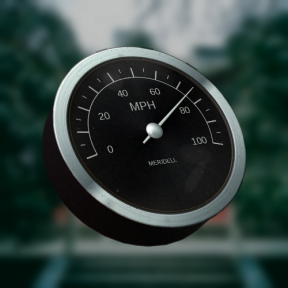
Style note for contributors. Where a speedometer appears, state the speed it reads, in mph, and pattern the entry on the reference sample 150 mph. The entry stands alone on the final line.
75 mph
